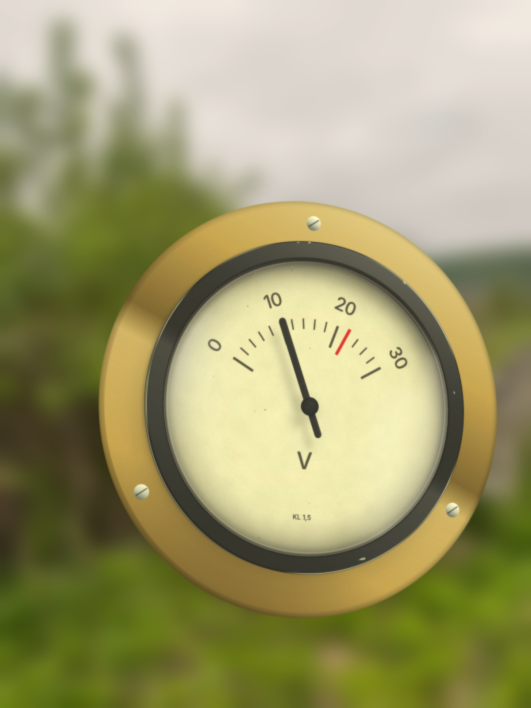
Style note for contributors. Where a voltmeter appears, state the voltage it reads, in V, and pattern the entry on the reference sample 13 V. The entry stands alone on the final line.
10 V
